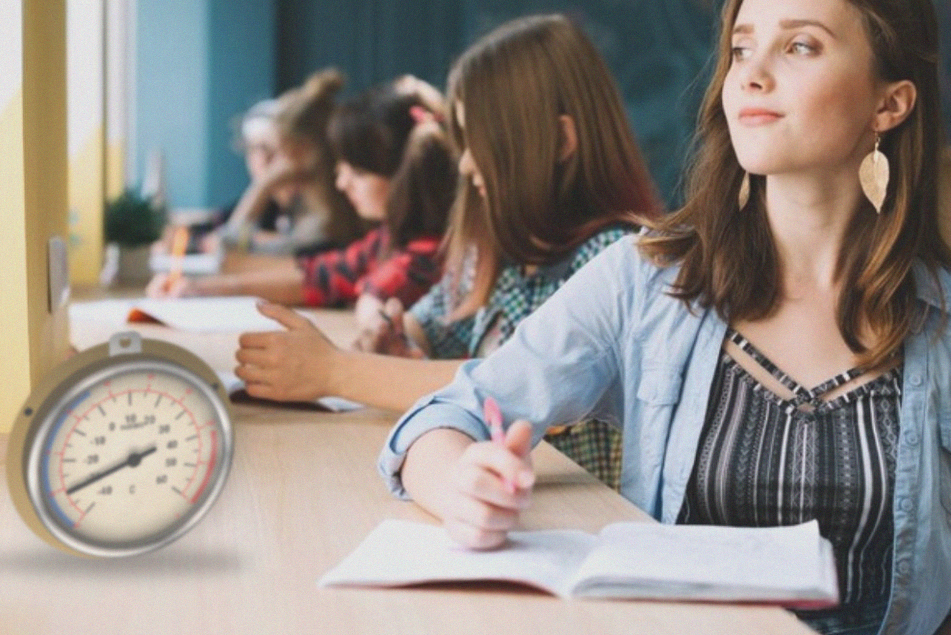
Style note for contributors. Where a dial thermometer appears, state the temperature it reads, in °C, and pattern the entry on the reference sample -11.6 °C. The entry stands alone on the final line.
-30 °C
